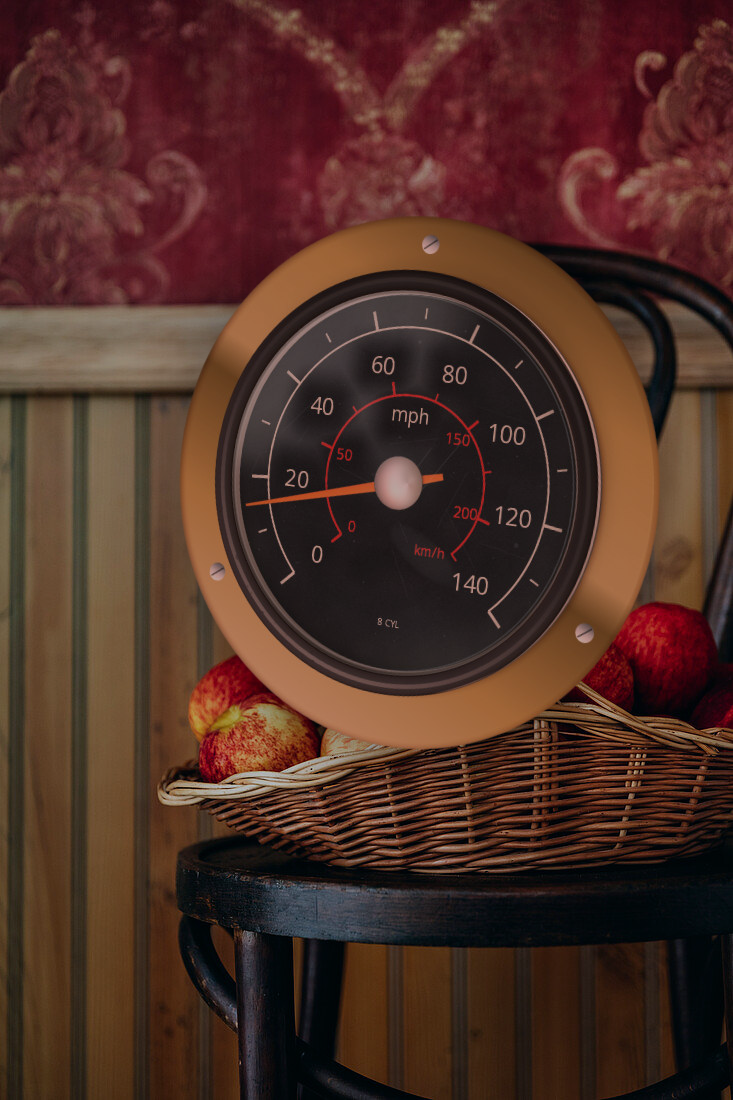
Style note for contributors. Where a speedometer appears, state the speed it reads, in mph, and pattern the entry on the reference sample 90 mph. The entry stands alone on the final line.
15 mph
